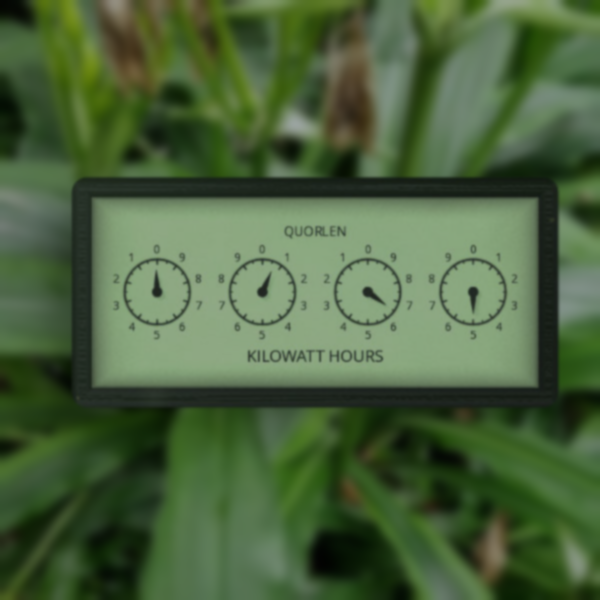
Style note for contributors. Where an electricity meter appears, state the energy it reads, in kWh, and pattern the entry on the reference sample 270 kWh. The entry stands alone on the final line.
65 kWh
